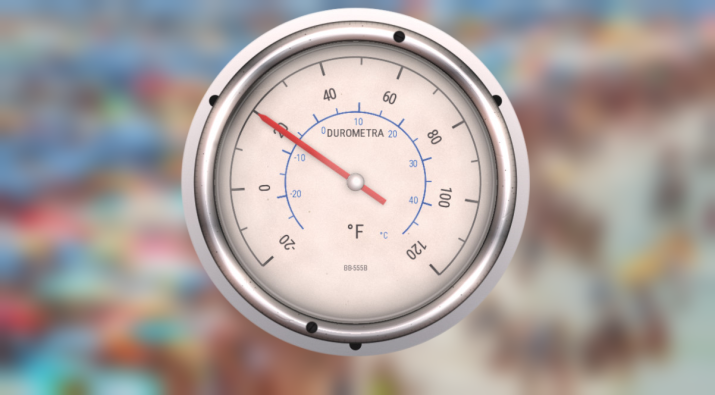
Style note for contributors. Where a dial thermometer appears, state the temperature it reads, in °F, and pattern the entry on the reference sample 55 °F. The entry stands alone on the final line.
20 °F
